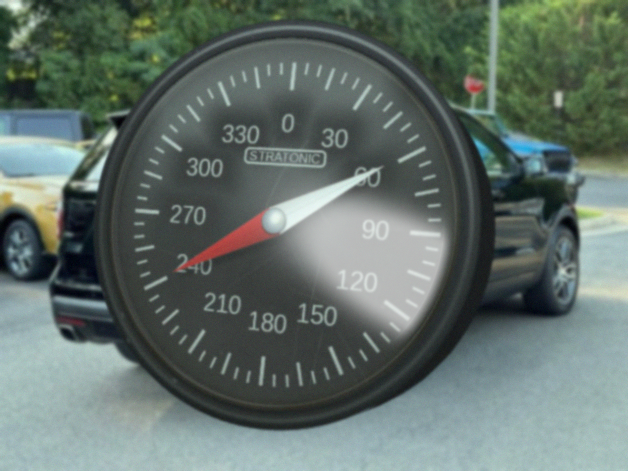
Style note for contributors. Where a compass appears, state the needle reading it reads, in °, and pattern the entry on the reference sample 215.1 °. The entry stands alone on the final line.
240 °
